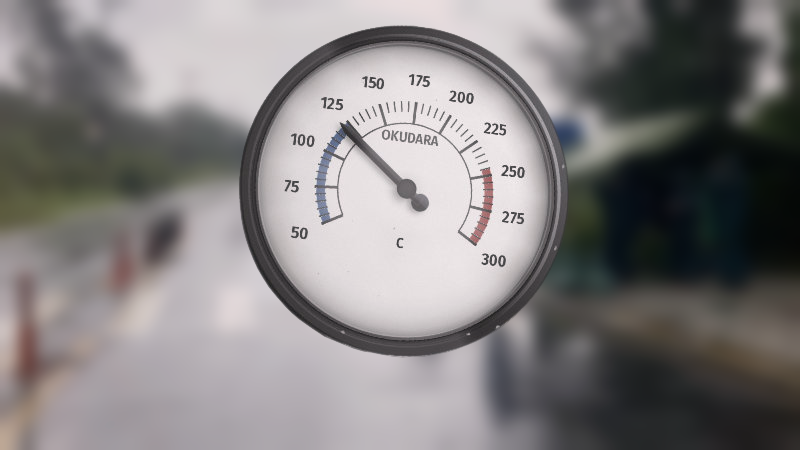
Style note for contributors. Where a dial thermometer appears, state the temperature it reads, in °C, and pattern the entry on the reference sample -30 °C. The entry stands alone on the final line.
120 °C
